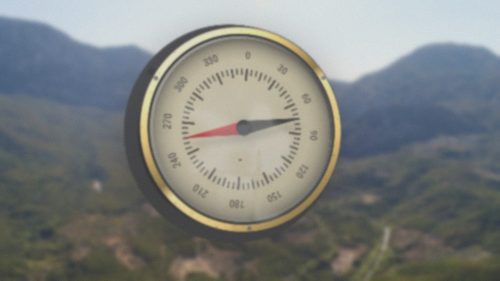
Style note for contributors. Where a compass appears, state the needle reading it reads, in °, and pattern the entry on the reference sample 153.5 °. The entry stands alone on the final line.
255 °
